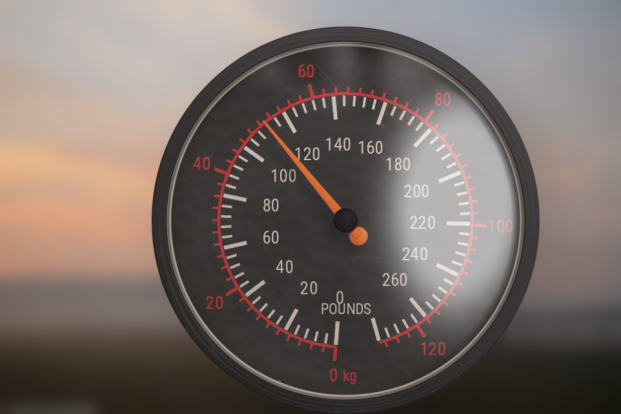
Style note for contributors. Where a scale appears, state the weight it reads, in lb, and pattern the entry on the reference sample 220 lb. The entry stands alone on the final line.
112 lb
